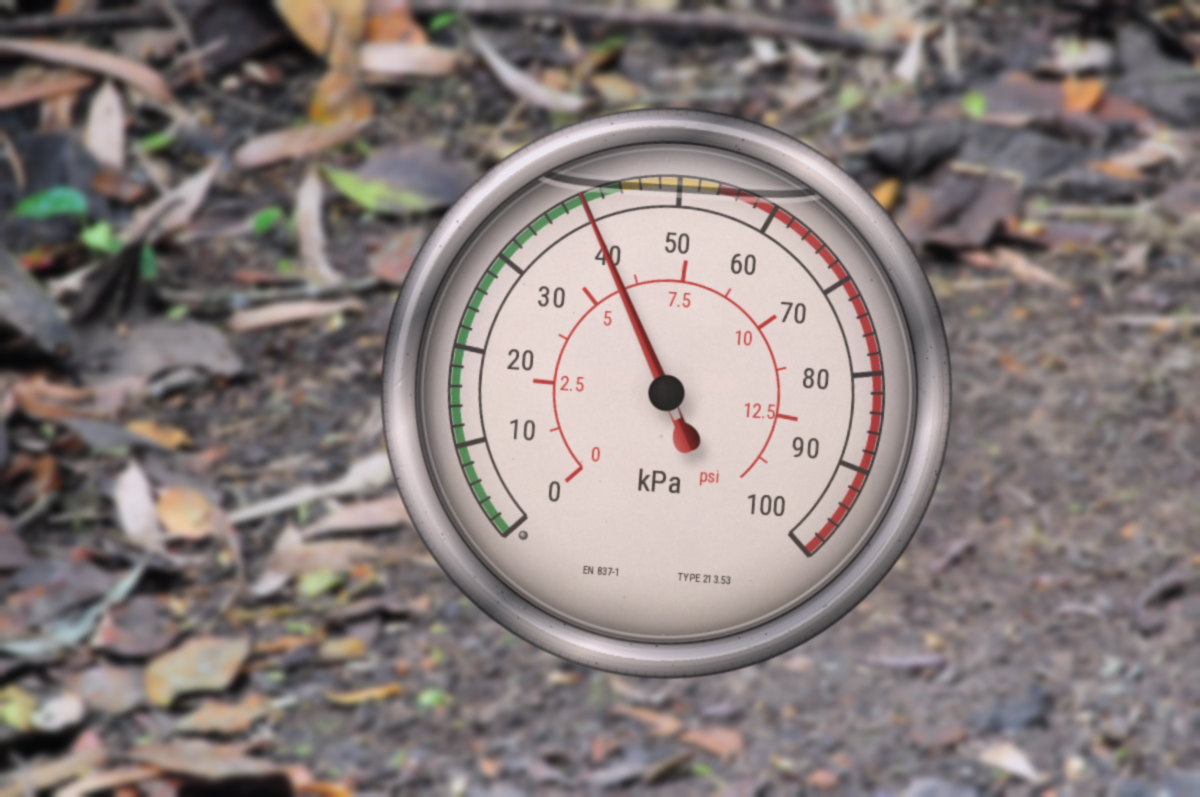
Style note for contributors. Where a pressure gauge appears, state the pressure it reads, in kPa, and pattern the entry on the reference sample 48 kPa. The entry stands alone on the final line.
40 kPa
